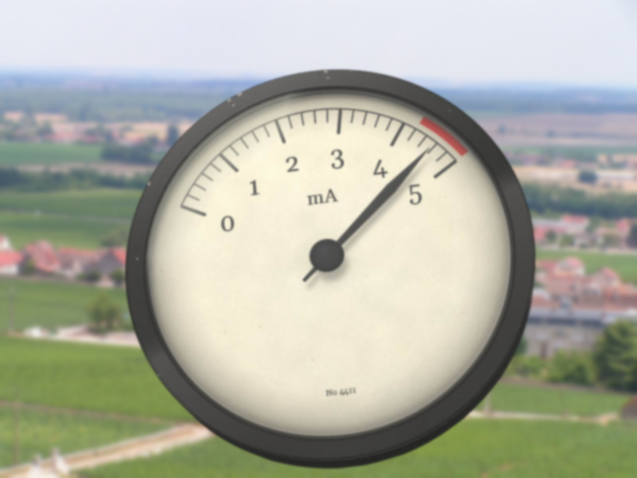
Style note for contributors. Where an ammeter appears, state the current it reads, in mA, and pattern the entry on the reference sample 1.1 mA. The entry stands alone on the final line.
4.6 mA
